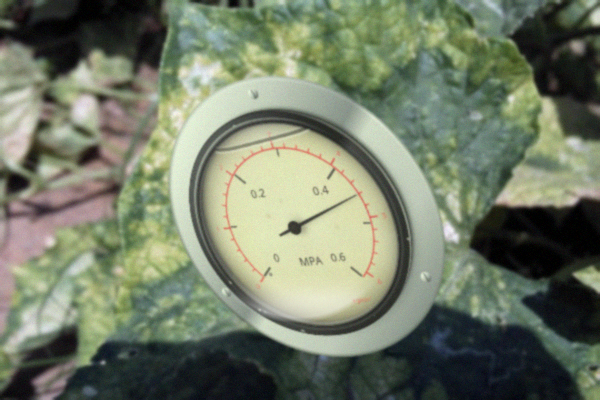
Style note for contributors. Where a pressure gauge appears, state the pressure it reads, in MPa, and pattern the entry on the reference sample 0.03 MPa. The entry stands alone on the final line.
0.45 MPa
